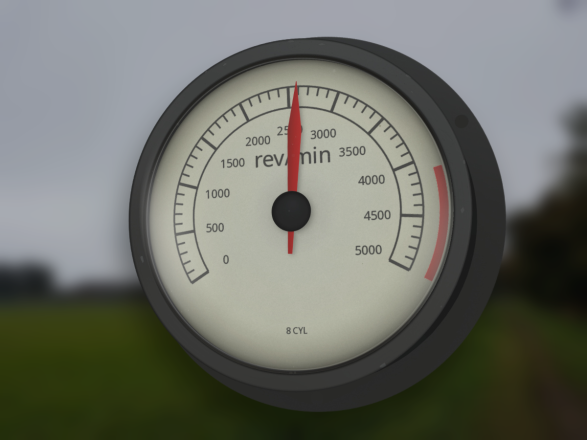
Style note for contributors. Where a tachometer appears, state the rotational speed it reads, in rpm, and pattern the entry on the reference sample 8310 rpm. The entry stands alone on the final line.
2600 rpm
